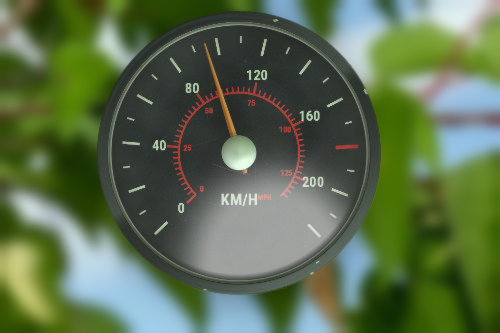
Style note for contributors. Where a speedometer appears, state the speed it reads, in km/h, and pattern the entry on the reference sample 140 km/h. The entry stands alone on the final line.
95 km/h
